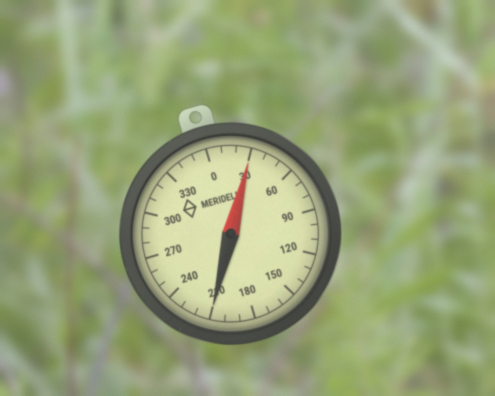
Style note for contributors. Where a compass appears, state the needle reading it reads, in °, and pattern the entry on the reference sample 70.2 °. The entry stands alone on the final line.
30 °
